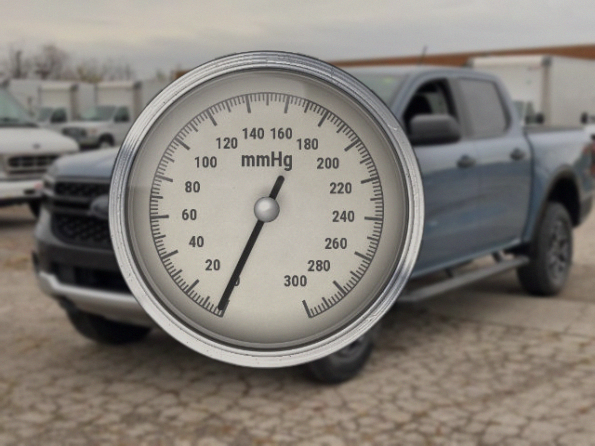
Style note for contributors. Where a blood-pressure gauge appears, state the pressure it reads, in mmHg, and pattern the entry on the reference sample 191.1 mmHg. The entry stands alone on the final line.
2 mmHg
